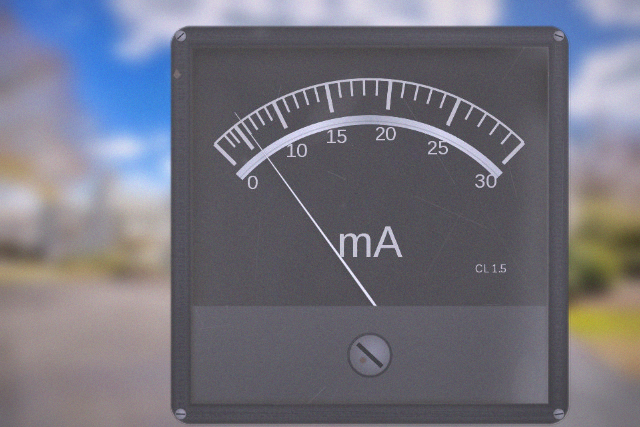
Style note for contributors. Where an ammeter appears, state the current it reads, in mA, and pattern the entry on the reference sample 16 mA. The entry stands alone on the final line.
6 mA
